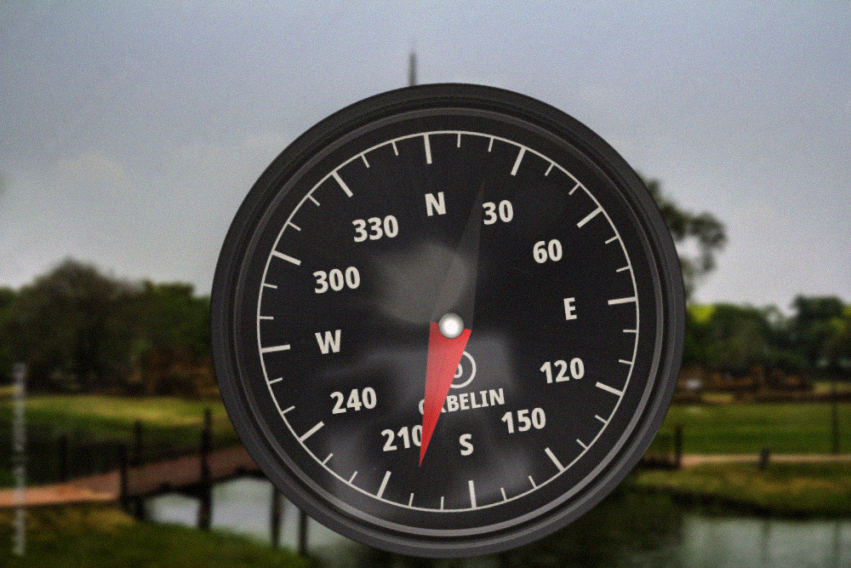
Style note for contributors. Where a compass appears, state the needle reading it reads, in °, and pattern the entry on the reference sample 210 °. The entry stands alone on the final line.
200 °
